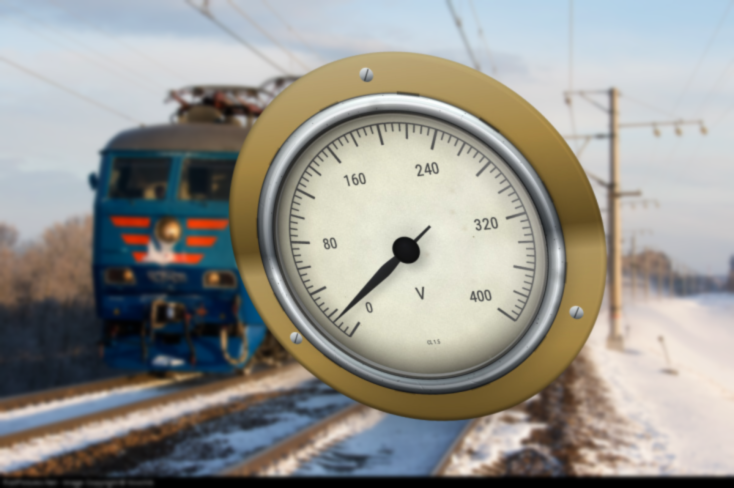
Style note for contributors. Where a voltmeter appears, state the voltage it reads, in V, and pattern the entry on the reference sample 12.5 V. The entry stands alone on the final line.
15 V
